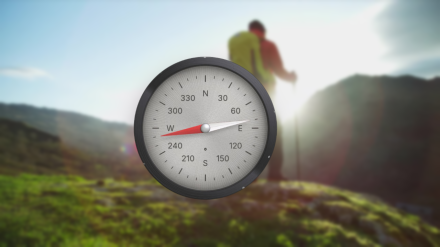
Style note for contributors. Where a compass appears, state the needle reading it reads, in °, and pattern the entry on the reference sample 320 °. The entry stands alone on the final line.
260 °
